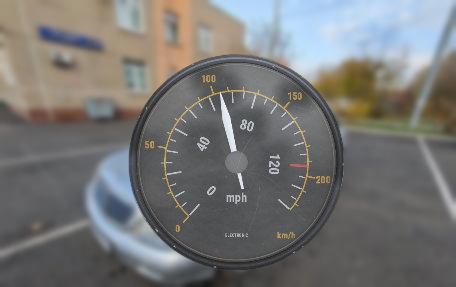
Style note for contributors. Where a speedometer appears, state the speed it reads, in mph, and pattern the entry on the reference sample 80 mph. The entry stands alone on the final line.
65 mph
